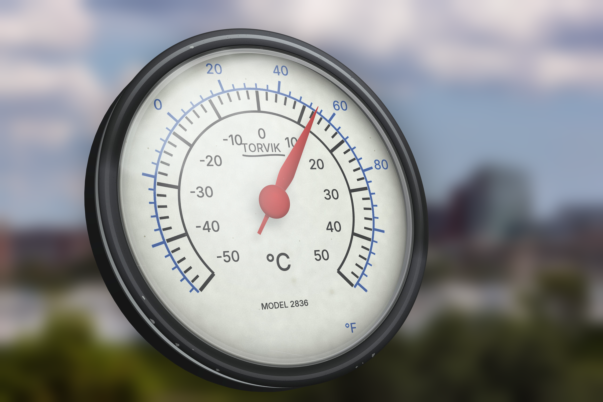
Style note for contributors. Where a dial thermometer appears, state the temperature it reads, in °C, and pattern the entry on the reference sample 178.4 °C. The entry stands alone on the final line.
12 °C
